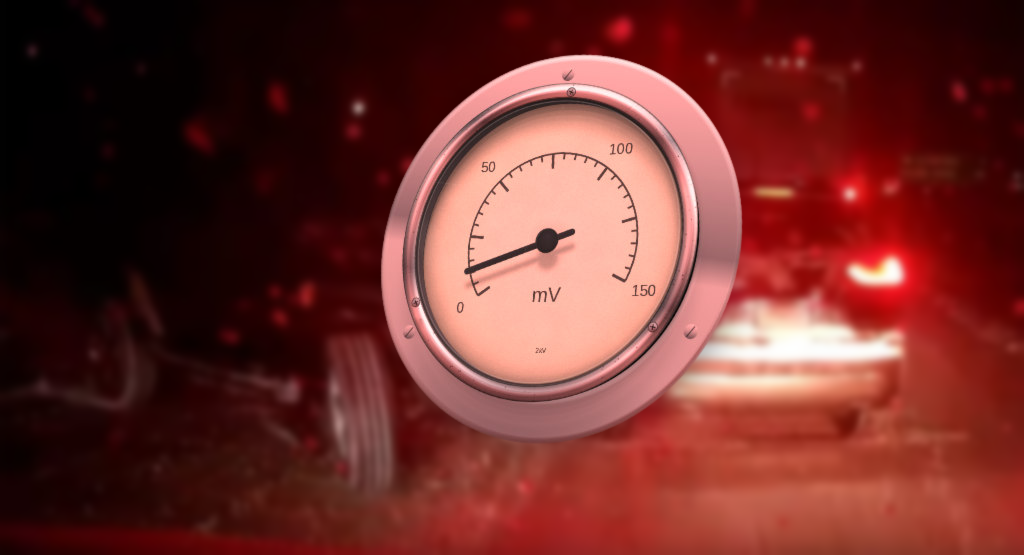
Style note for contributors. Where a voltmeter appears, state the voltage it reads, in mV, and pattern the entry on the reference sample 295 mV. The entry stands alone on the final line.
10 mV
